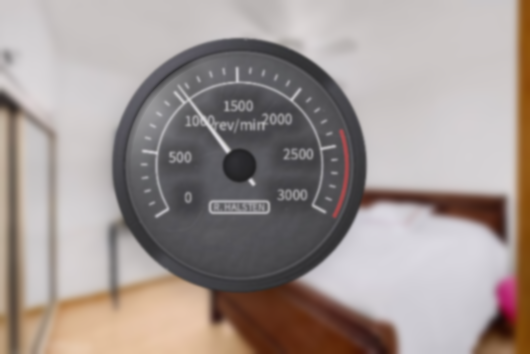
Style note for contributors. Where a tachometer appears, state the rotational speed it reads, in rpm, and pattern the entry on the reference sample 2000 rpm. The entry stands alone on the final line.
1050 rpm
